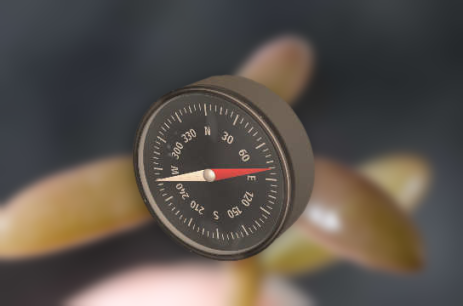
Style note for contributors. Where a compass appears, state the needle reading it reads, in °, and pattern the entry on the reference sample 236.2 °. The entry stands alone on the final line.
80 °
